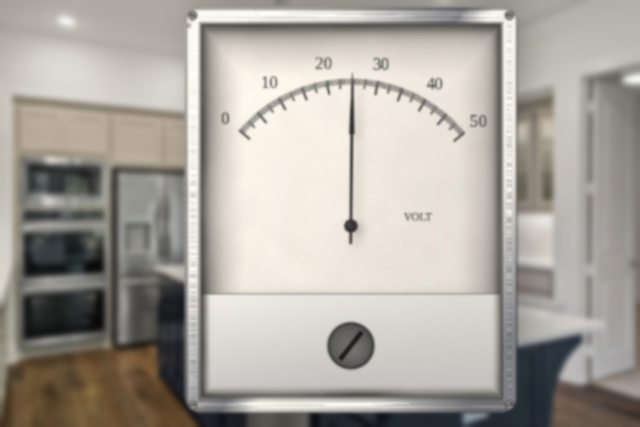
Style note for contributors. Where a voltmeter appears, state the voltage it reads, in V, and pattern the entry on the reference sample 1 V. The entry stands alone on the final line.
25 V
